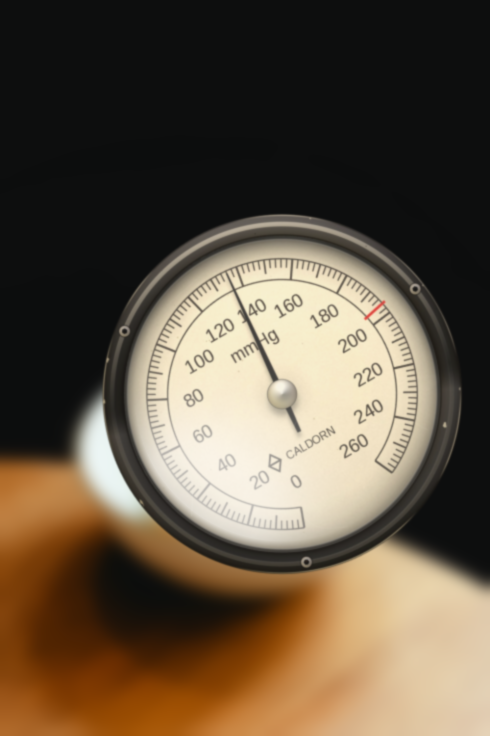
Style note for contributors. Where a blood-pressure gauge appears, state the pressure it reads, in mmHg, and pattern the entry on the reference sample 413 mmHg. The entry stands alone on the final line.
136 mmHg
